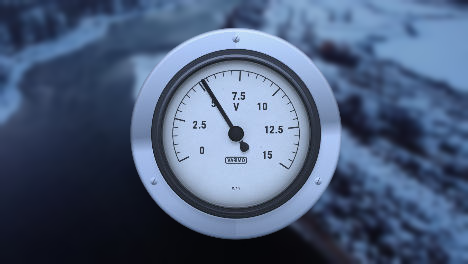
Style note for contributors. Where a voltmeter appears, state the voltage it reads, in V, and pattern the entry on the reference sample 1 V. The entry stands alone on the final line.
5.25 V
